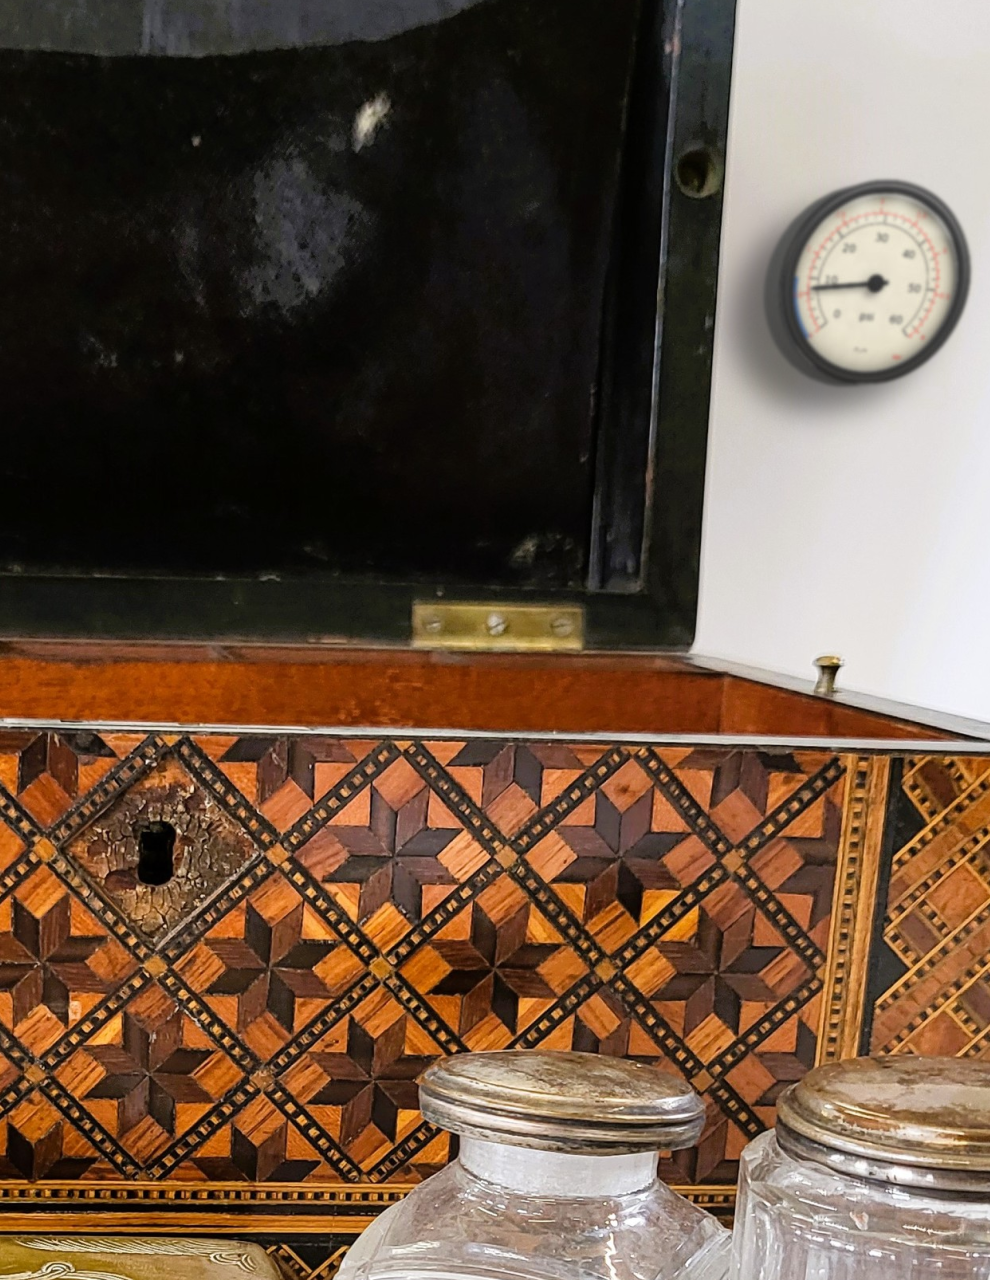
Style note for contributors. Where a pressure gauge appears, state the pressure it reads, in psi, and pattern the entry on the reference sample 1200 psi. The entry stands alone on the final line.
8 psi
